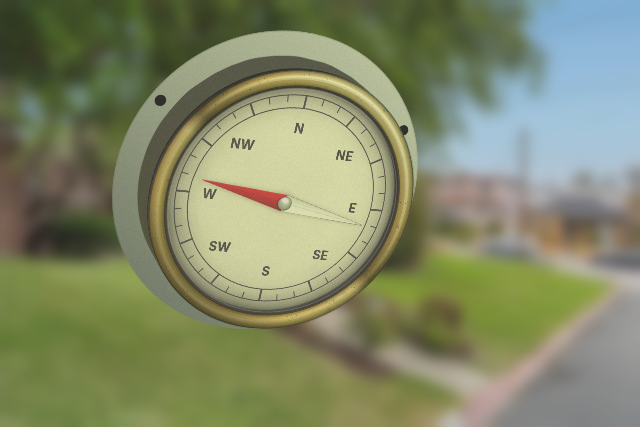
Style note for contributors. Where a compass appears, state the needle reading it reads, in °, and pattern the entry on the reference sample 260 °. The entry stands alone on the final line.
280 °
